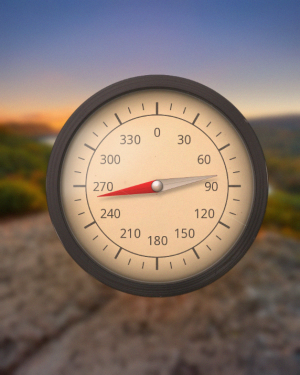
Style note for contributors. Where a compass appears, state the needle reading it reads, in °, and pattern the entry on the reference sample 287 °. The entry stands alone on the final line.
260 °
